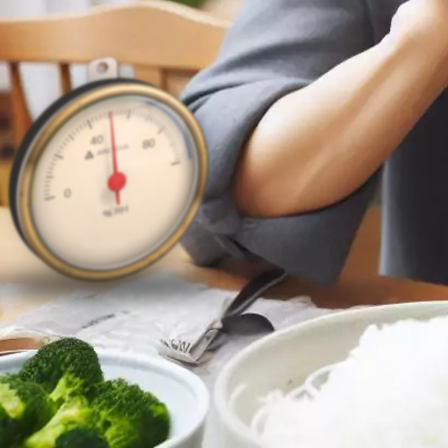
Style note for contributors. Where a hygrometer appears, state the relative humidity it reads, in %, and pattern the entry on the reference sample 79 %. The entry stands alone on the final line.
50 %
